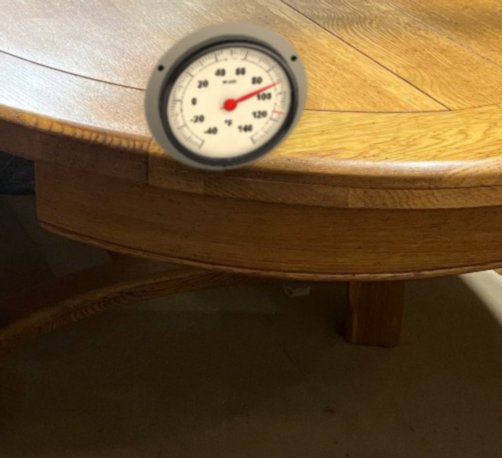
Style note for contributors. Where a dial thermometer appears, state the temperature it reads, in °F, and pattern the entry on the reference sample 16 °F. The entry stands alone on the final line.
90 °F
